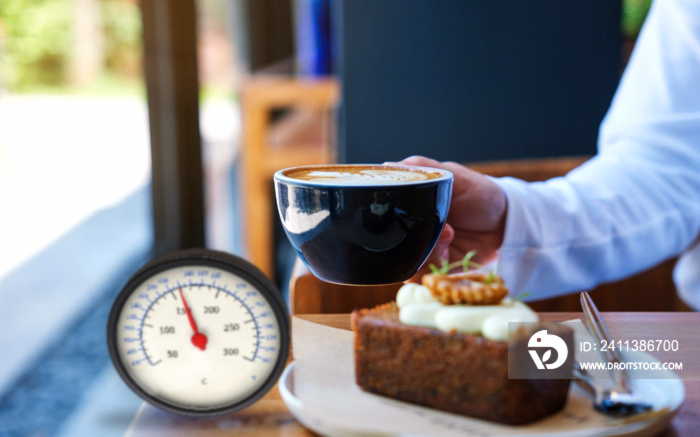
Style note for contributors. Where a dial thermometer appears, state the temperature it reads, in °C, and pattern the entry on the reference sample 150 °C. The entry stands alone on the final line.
160 °C
